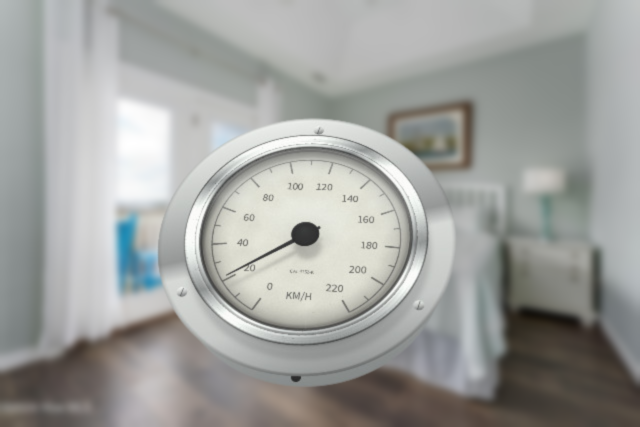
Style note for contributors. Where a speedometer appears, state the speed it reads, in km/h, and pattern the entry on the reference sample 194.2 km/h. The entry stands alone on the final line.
20 km/h
